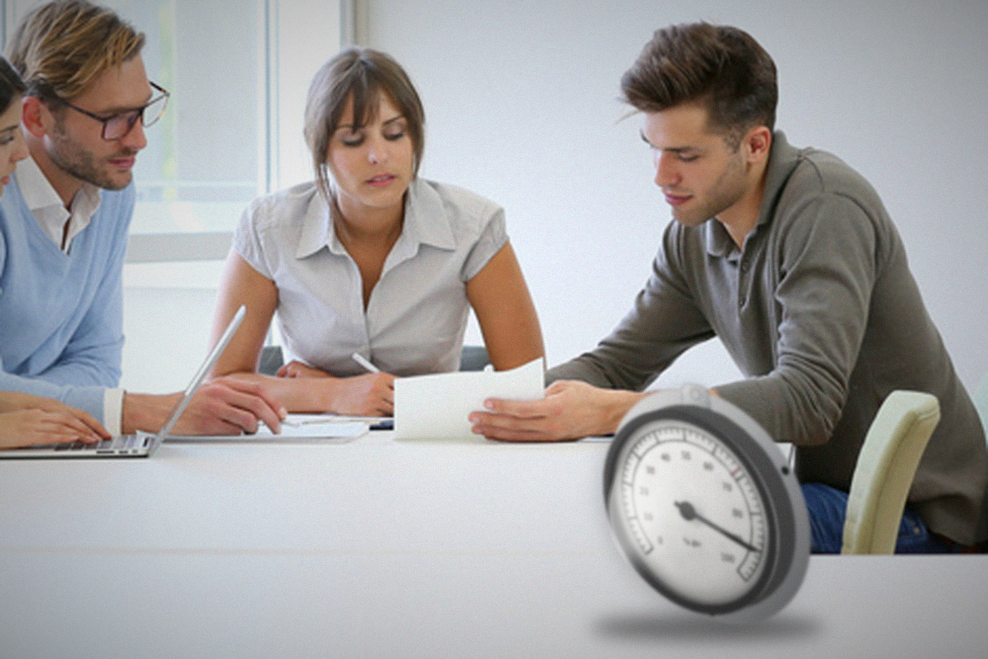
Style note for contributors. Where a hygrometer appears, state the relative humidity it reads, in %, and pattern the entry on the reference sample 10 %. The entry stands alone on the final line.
90 %
